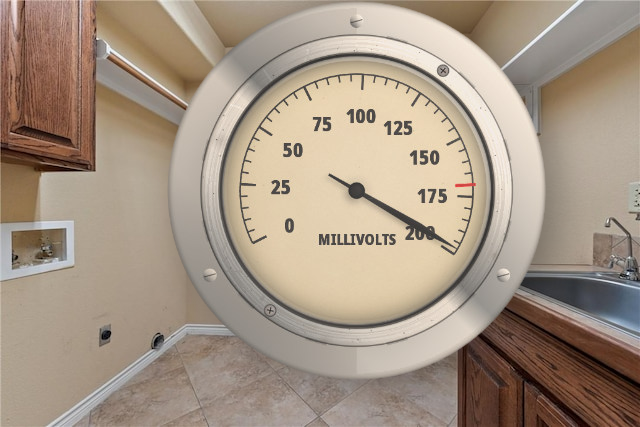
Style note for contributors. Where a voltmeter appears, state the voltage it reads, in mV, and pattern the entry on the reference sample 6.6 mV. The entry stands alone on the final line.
197.5 mV
